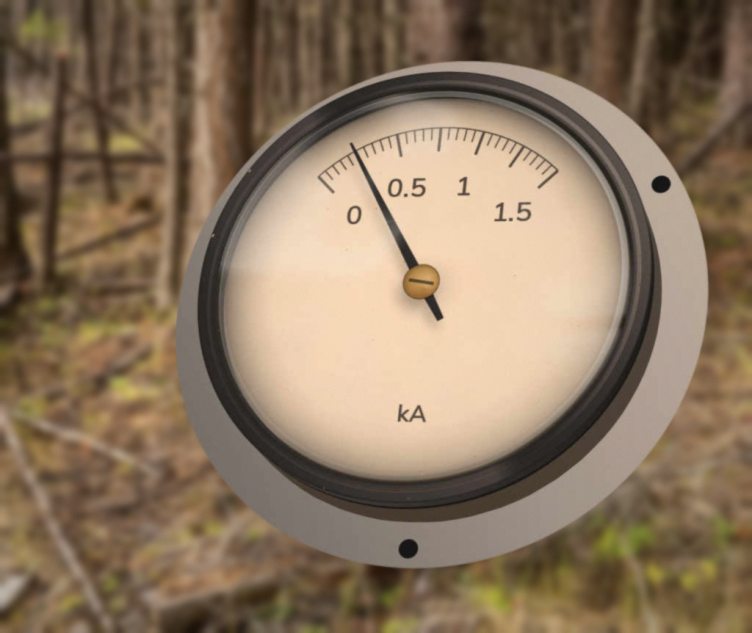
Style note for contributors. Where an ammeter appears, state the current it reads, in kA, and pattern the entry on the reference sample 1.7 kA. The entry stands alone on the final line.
0.25 kA
